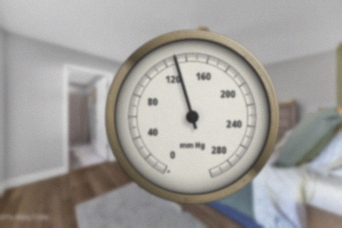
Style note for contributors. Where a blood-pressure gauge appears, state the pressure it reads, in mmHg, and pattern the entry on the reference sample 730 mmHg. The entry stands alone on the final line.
130 mmHg
